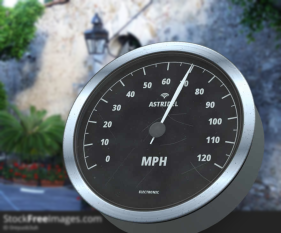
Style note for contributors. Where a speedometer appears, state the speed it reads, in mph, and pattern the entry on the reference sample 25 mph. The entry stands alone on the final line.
70 mph
